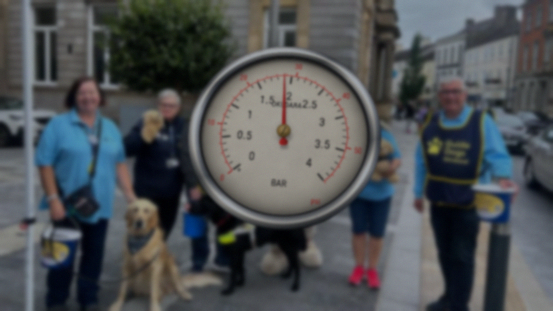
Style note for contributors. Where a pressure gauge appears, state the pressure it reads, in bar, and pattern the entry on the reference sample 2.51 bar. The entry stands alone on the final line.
1.9 bar
